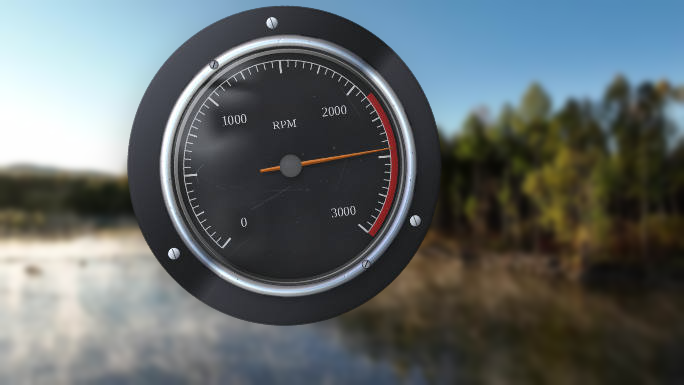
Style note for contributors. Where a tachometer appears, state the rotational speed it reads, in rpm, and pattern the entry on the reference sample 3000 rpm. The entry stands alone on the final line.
2450 rpm
